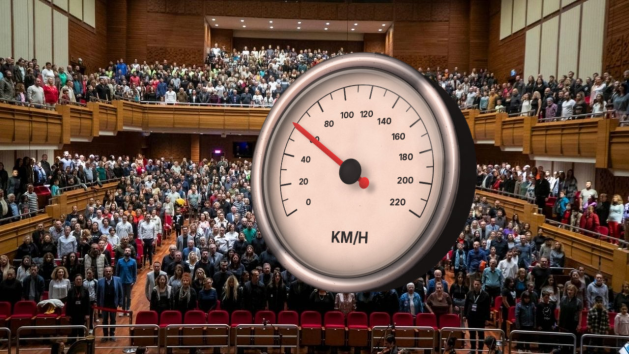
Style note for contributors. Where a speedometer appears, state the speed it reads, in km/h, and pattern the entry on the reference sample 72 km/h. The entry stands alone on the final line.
60 km/h
